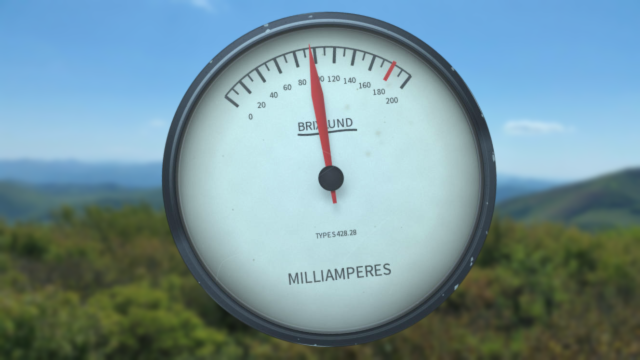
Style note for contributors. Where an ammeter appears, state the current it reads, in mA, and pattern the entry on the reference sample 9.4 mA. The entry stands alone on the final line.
95 mA
